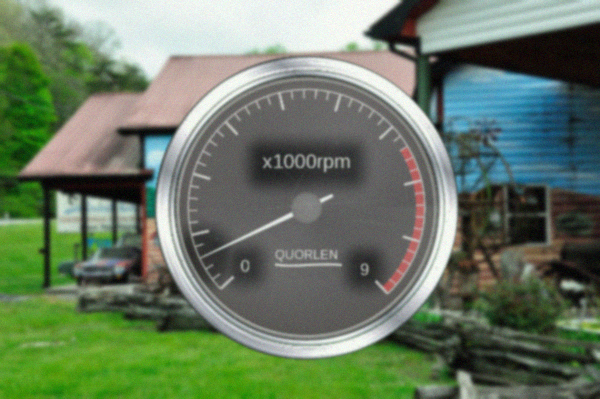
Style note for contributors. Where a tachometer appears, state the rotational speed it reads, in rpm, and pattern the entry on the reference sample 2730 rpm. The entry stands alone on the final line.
600 rpm
